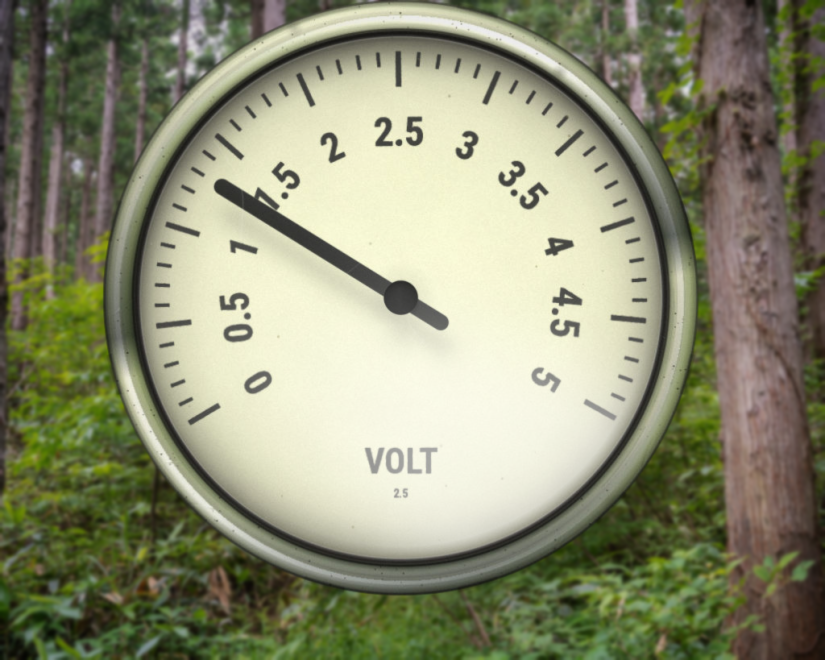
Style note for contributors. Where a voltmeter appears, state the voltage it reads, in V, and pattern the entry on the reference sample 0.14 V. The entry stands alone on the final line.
1.3 V
